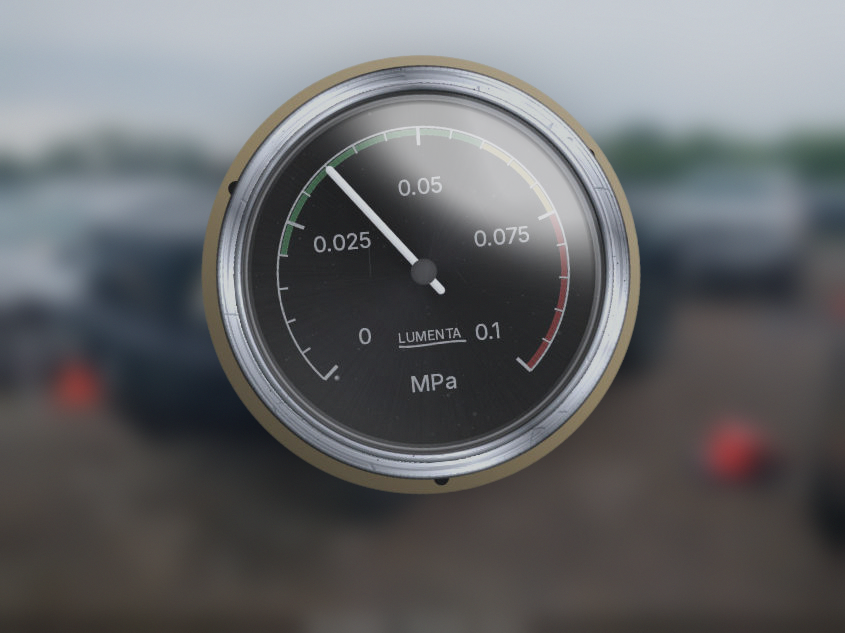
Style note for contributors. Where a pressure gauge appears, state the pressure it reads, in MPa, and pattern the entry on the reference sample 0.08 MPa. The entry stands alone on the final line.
0.035 MPa
